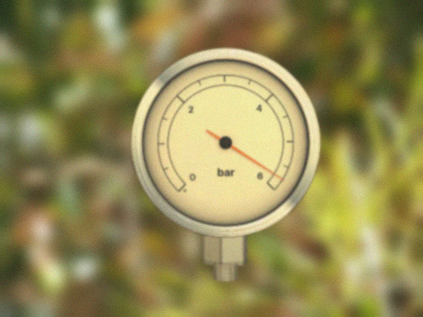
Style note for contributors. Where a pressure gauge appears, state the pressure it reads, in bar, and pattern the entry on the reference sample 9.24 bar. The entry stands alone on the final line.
5.75 bar
